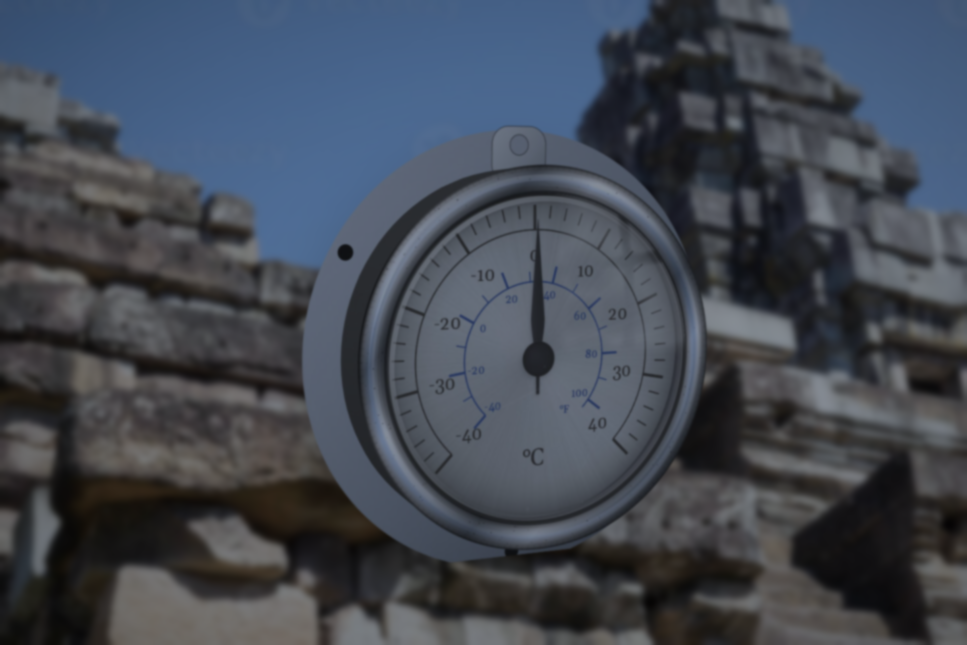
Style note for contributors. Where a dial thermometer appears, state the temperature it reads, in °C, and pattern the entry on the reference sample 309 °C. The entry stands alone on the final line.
0 °C
